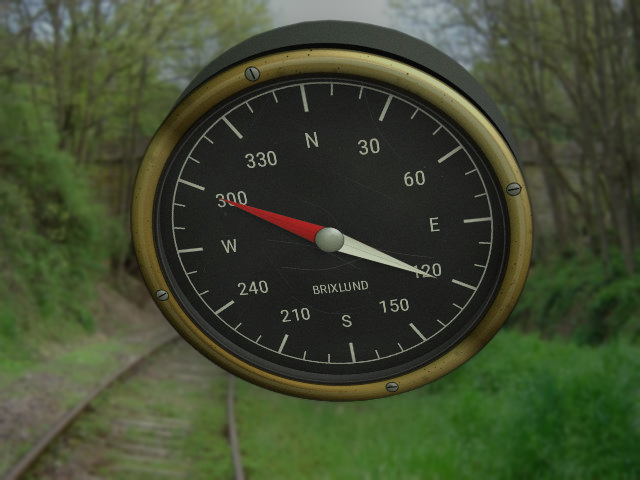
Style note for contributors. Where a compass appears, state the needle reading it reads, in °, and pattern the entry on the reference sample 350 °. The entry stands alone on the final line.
300 °
